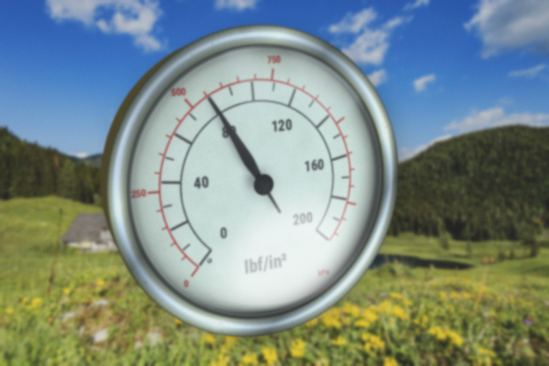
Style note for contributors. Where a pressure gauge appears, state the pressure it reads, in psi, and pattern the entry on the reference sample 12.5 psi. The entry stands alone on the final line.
80 psi
